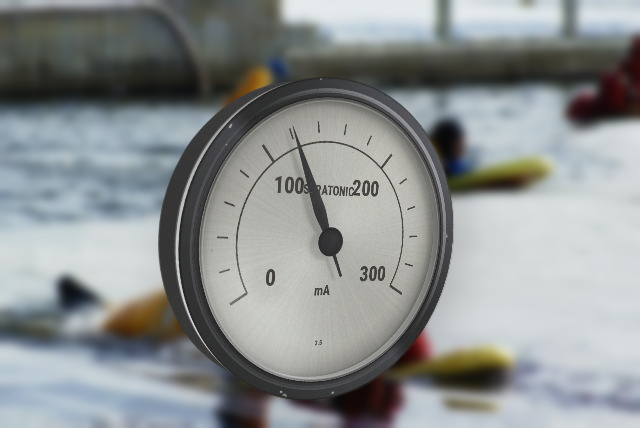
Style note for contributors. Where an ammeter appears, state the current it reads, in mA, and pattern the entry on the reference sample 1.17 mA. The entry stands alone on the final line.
120 mA
